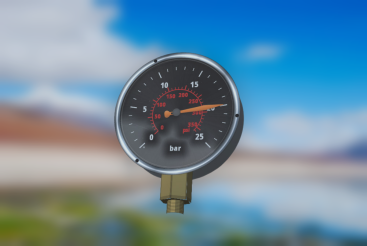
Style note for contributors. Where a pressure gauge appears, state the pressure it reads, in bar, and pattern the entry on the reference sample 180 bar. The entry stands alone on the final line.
20 bar
